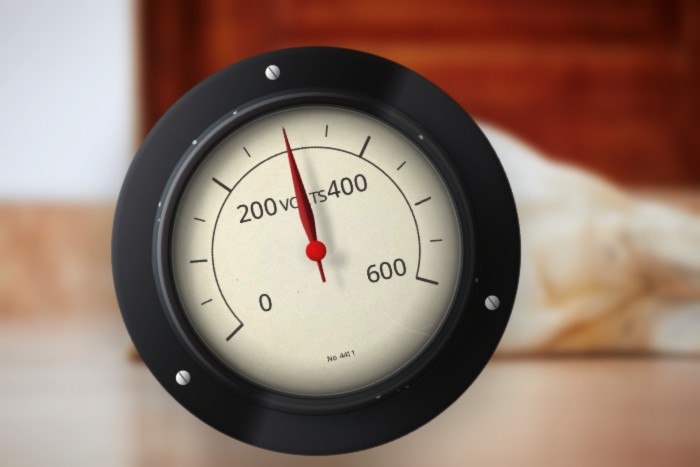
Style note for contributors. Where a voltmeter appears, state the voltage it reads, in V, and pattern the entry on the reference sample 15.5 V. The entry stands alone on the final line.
300 V
